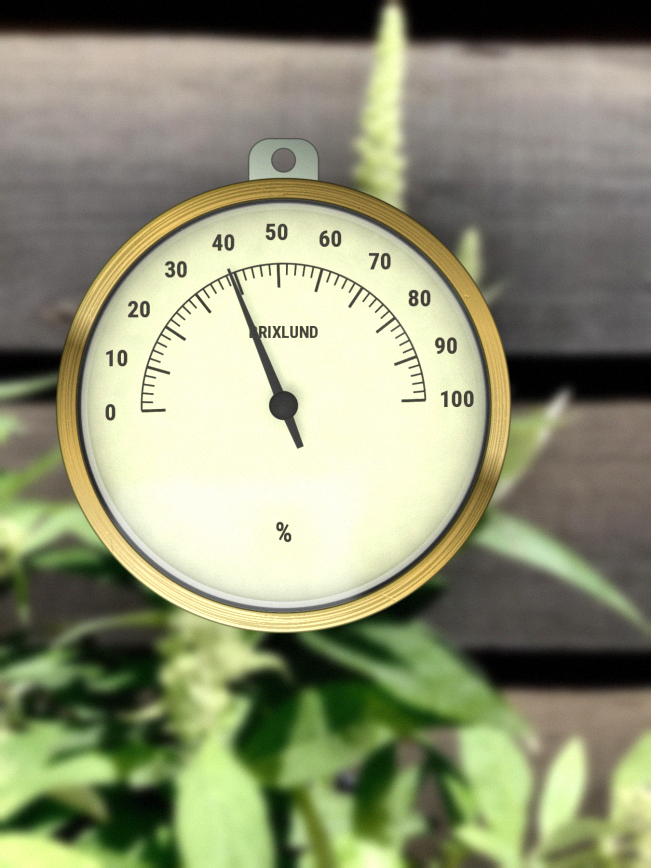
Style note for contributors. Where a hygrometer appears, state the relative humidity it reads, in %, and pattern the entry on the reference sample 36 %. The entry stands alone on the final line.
39 %
